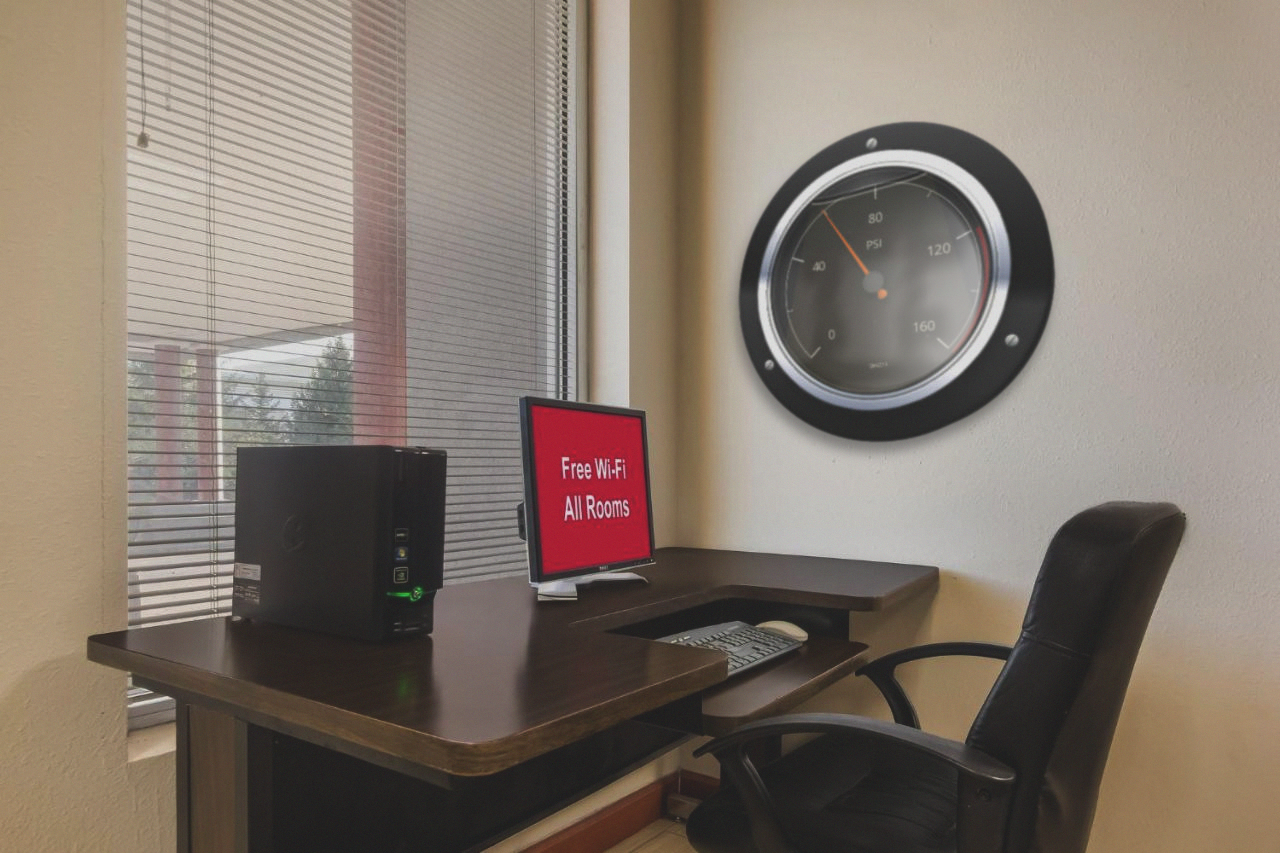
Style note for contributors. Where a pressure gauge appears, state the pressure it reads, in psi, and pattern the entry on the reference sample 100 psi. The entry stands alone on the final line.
60 psi
